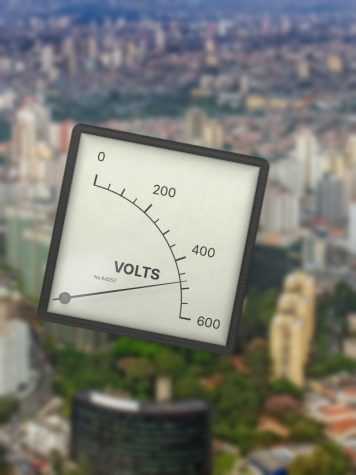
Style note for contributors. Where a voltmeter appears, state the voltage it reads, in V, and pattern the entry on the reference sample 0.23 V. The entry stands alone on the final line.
475 V
